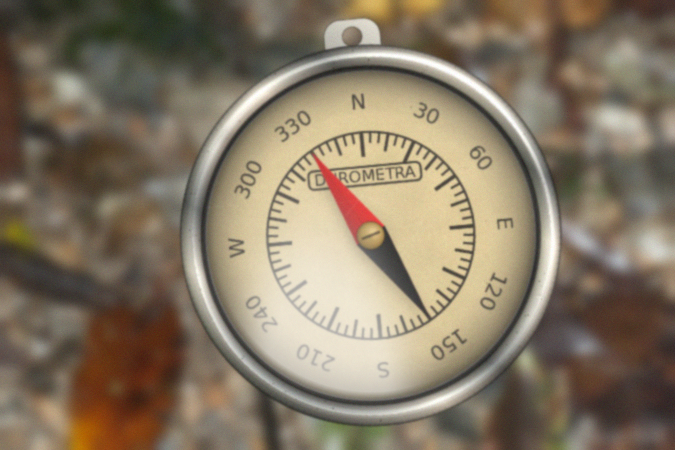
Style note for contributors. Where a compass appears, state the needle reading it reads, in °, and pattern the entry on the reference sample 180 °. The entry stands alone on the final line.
330 °
